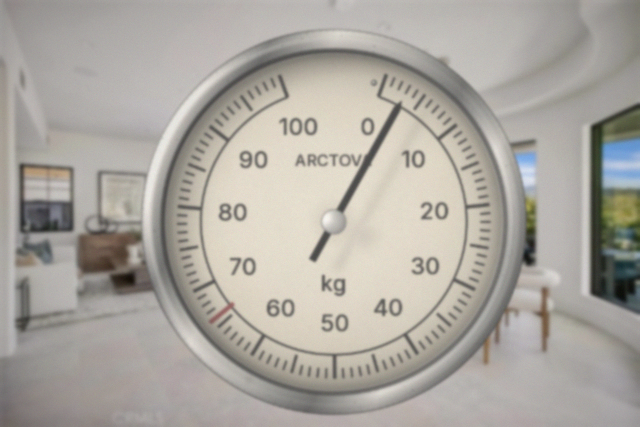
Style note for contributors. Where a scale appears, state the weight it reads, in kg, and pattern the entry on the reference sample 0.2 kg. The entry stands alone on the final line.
3 kg
